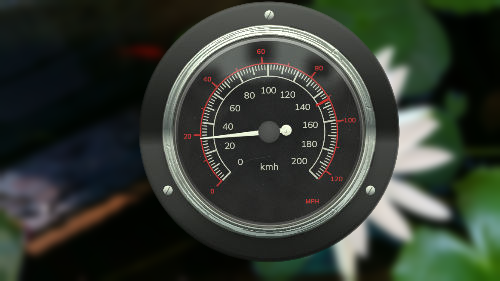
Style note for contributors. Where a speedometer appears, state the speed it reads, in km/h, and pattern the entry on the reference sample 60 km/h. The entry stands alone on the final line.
30 km/h
